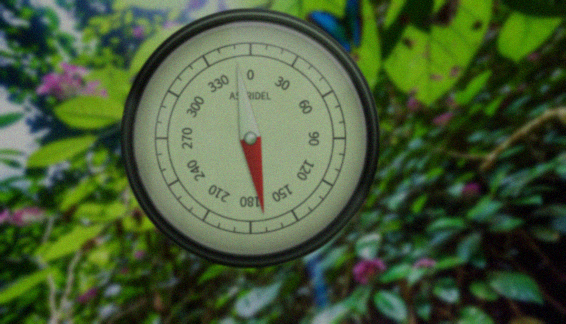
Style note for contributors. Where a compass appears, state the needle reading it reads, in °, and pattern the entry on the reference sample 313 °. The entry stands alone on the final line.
170 °
